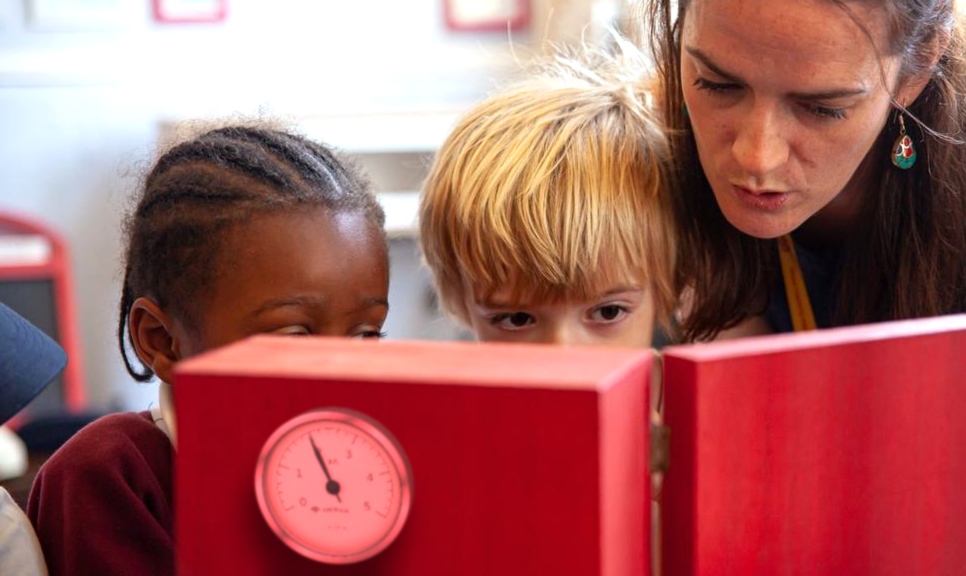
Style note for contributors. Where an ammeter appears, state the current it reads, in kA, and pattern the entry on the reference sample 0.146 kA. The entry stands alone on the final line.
2 kA
